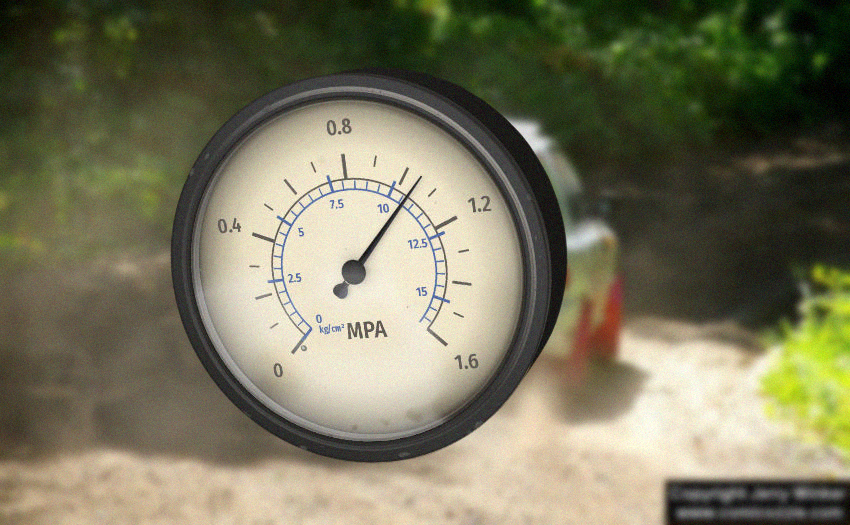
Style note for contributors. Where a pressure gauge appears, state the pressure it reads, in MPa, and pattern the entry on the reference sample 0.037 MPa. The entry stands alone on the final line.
1.05 MPa
